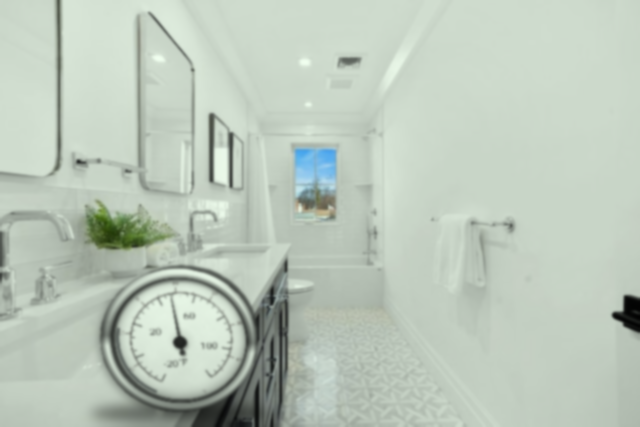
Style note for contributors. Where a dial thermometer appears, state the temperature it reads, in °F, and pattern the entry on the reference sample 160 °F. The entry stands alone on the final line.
48 °F
